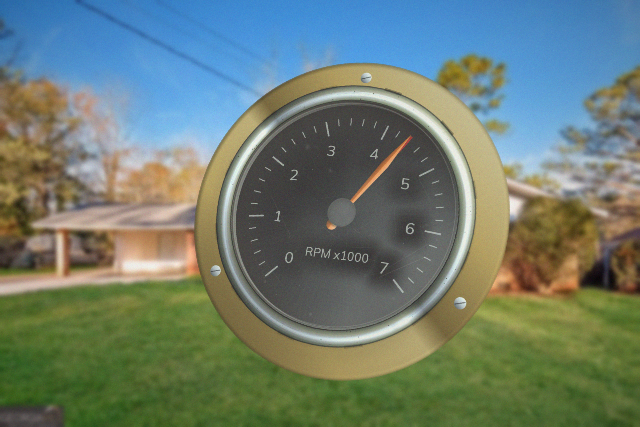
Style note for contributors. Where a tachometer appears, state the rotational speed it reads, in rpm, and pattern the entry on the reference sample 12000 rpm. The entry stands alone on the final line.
4400 rpm
